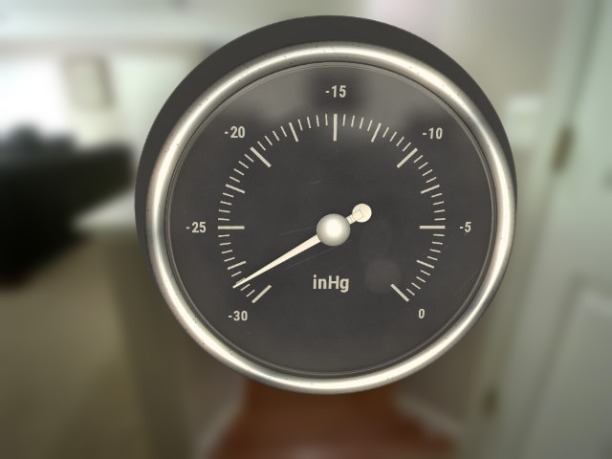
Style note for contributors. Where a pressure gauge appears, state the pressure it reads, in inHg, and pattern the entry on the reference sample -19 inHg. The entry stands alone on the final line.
-28.5 inHg
